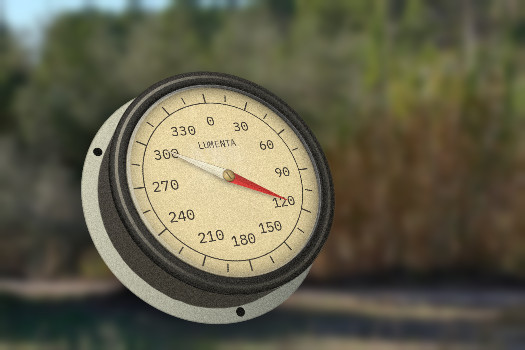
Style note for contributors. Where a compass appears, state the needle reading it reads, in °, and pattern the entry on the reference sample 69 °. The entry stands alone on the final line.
120 °
